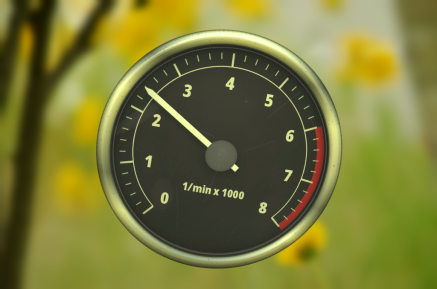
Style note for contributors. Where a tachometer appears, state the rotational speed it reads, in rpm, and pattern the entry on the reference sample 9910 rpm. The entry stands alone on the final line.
2400 rpm
